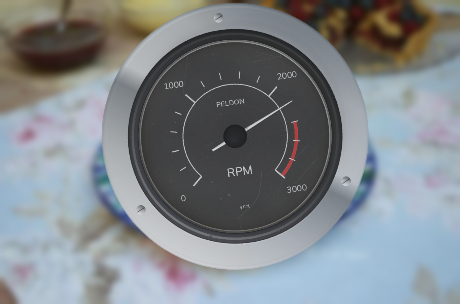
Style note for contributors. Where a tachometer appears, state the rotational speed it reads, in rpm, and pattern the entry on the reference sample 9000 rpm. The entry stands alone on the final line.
2200 rpm
